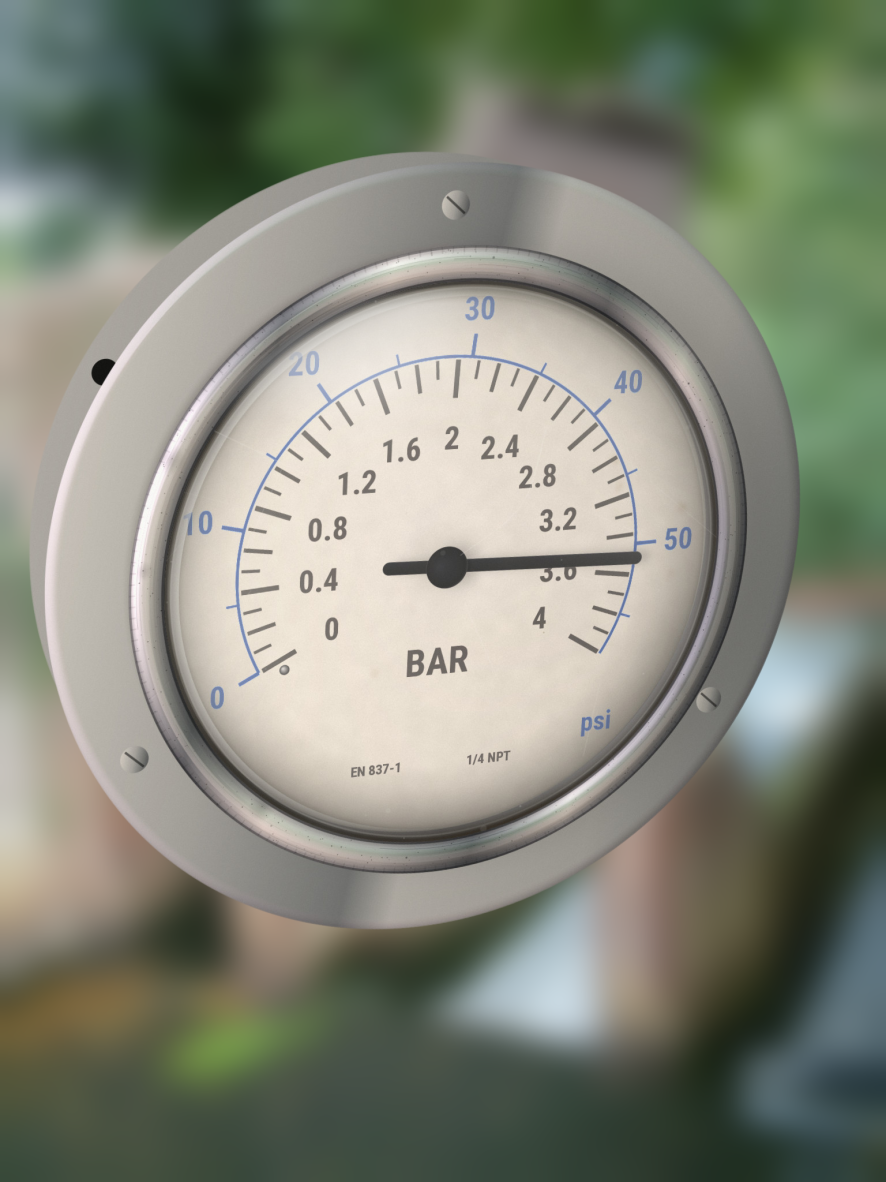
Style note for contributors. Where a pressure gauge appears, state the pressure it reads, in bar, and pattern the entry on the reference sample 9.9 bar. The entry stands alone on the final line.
3.5 bar
